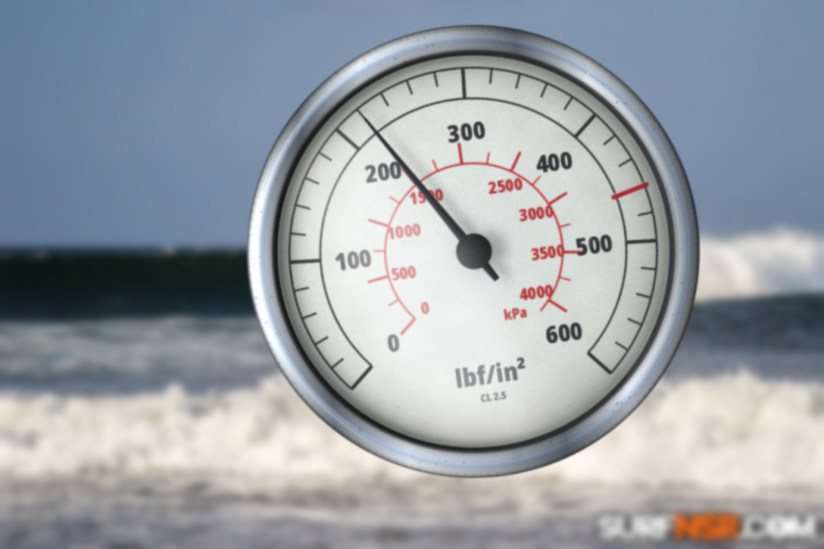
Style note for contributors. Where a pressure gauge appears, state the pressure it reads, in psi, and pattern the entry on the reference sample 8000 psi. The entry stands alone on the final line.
220 psi
